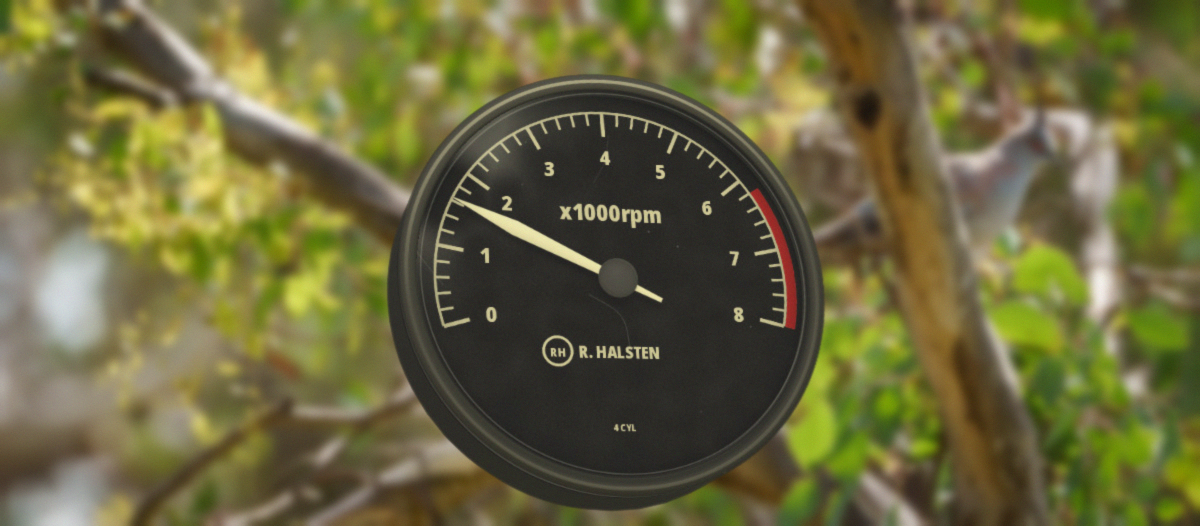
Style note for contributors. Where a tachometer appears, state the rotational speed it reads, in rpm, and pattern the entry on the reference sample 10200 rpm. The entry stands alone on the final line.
1600 rpm
